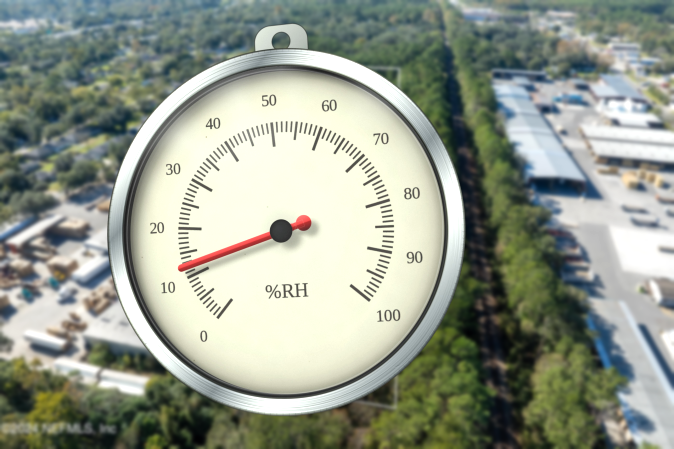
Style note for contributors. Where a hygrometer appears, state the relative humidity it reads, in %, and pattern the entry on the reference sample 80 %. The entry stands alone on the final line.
12 %
